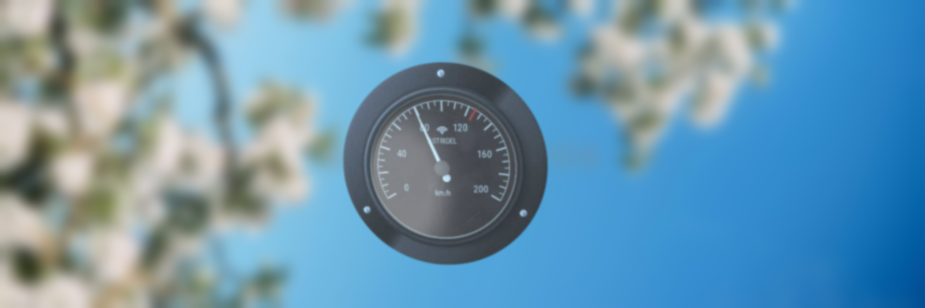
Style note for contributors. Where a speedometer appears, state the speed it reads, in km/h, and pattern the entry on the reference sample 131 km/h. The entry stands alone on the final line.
80 km/h
